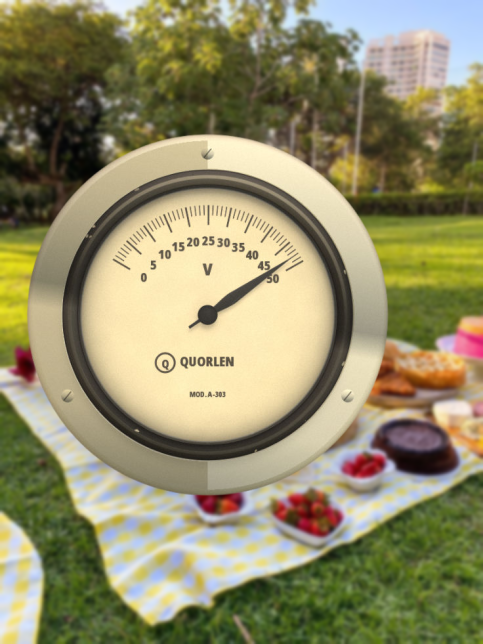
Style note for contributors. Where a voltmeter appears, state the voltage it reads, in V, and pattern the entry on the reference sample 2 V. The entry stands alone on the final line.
48 V
